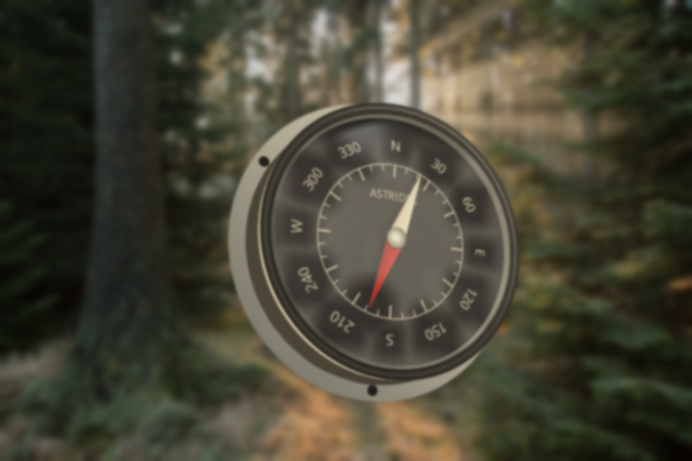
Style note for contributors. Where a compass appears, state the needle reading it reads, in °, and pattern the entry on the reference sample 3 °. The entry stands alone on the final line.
200 °
